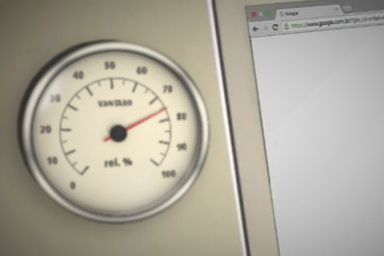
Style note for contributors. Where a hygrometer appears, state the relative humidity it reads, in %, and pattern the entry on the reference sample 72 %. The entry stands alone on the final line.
75 %
